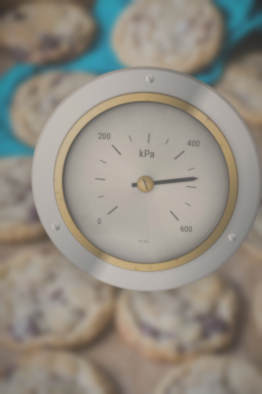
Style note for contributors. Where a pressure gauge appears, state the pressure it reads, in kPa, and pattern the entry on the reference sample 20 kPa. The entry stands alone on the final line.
475 kPa
